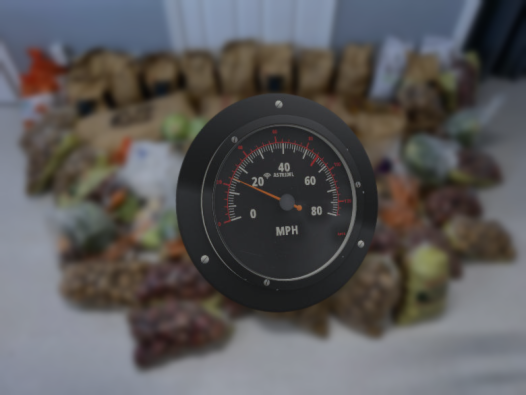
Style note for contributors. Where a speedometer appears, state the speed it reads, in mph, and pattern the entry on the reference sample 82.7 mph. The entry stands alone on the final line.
15 mph
